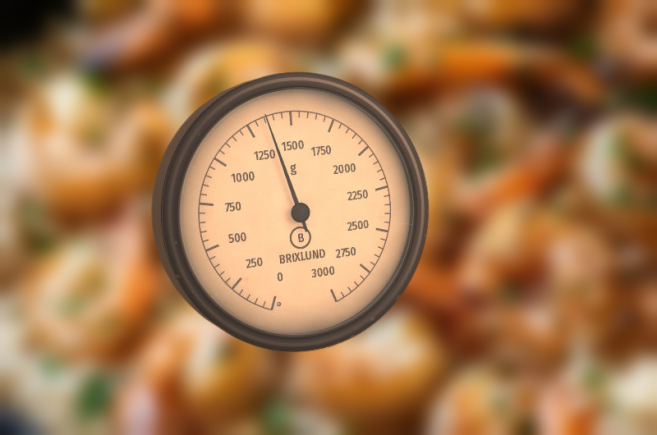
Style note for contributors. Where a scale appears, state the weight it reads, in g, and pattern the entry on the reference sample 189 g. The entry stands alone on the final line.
1350 g
